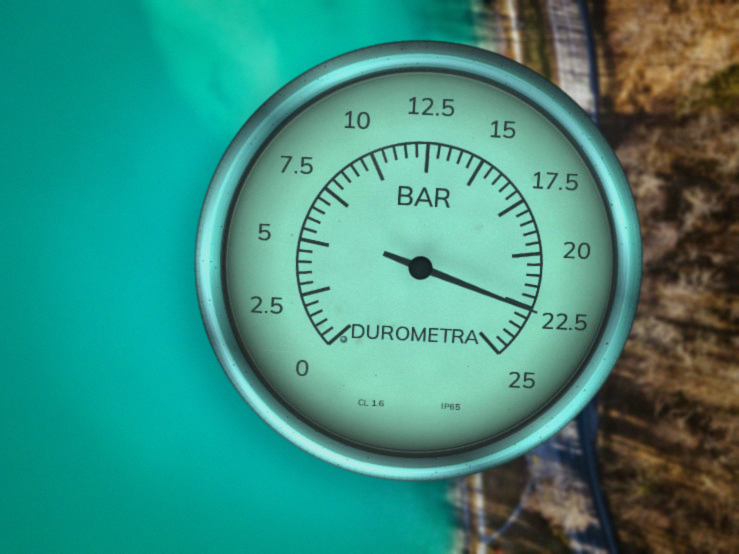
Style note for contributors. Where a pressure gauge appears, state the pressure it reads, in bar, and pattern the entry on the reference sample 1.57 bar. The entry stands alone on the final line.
22.5 bar
